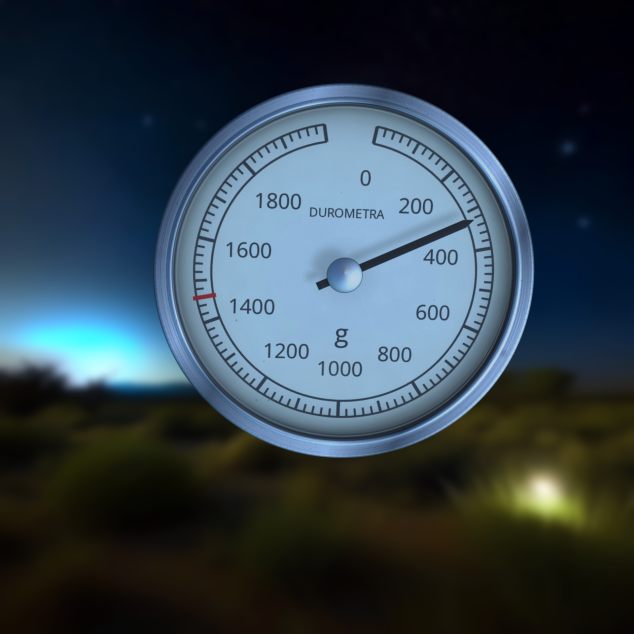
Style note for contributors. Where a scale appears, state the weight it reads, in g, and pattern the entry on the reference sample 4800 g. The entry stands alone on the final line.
320 g
